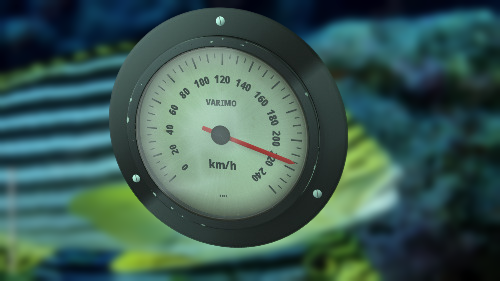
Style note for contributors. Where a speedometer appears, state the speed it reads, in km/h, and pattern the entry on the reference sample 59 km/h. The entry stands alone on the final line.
215 km/h
